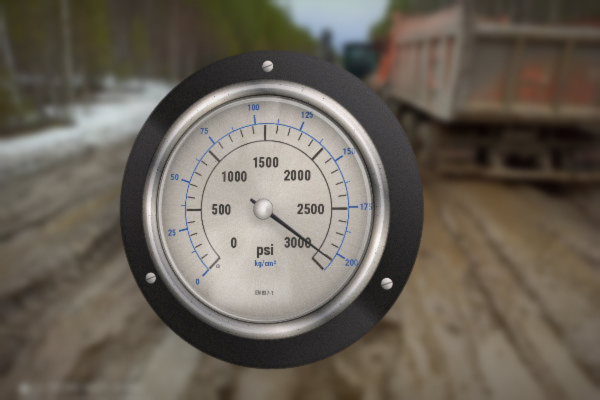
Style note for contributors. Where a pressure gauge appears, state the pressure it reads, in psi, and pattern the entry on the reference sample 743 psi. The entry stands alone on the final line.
2900 psi
